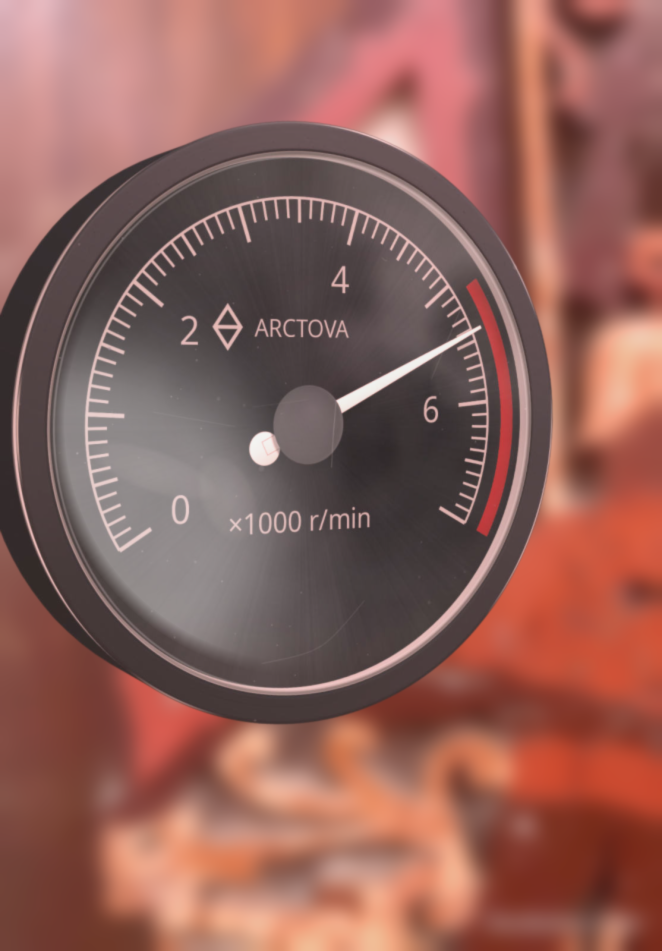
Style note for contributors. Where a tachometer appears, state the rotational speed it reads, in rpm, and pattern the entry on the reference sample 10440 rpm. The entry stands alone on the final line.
5400 rpm
